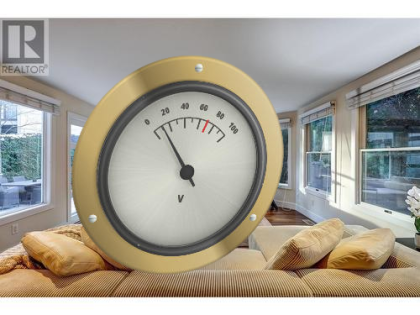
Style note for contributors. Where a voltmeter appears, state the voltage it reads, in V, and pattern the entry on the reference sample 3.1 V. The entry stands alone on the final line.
10 V
